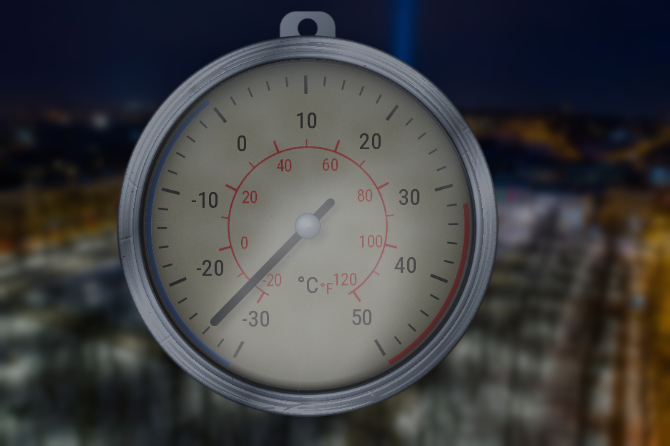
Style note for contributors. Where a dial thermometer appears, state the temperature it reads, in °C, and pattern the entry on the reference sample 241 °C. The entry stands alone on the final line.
-26 °C
